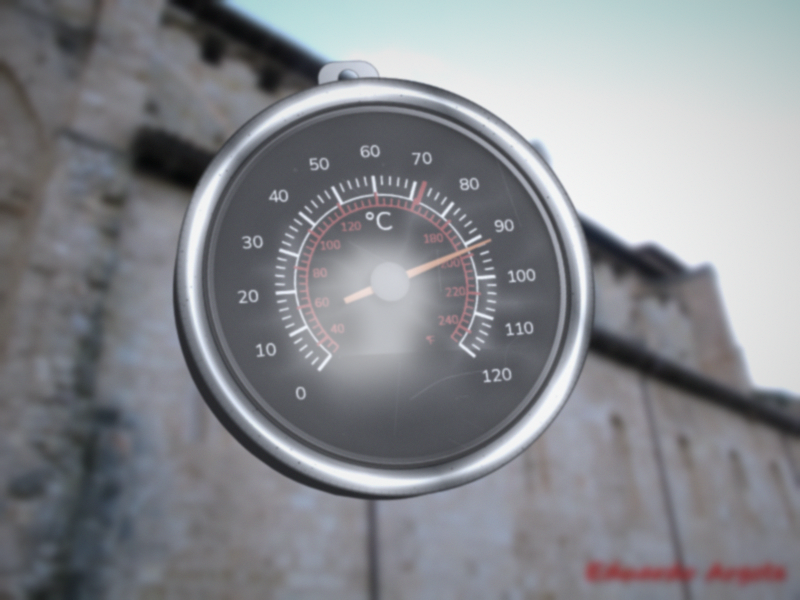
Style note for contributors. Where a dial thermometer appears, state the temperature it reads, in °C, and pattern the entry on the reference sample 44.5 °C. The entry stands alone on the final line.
92 °C
